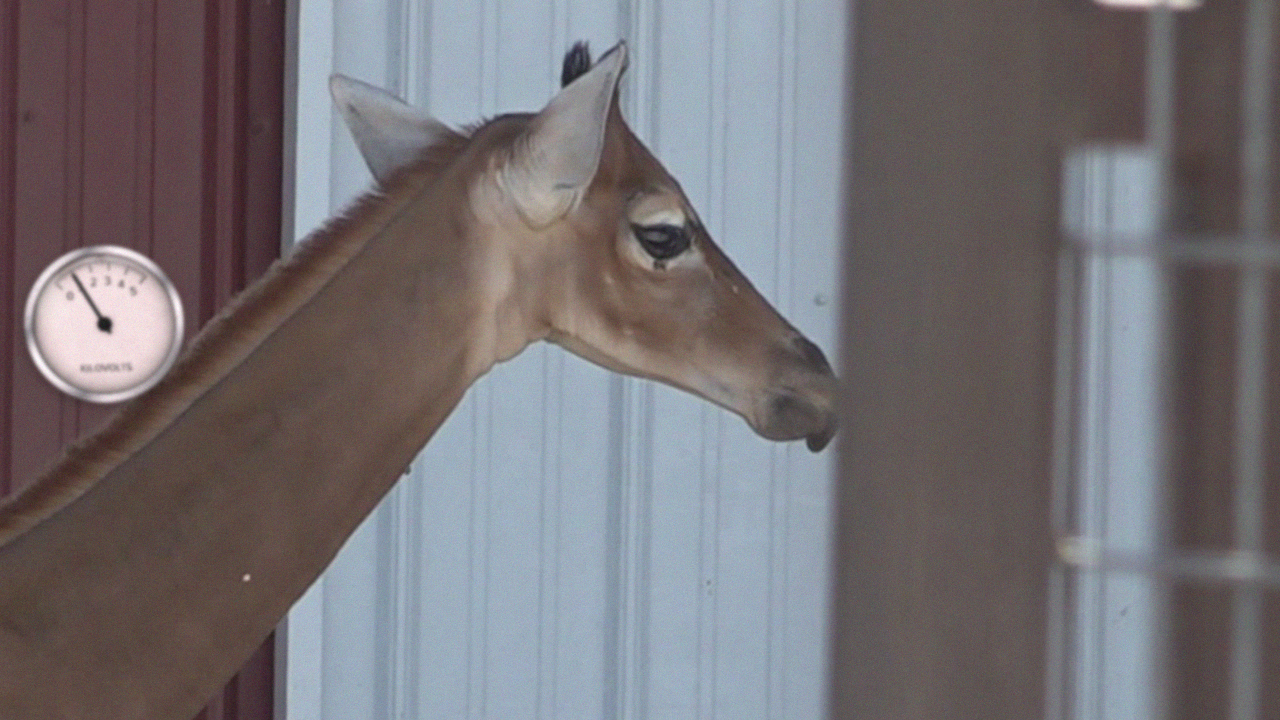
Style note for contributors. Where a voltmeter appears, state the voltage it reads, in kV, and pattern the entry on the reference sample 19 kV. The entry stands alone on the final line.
1 kV
